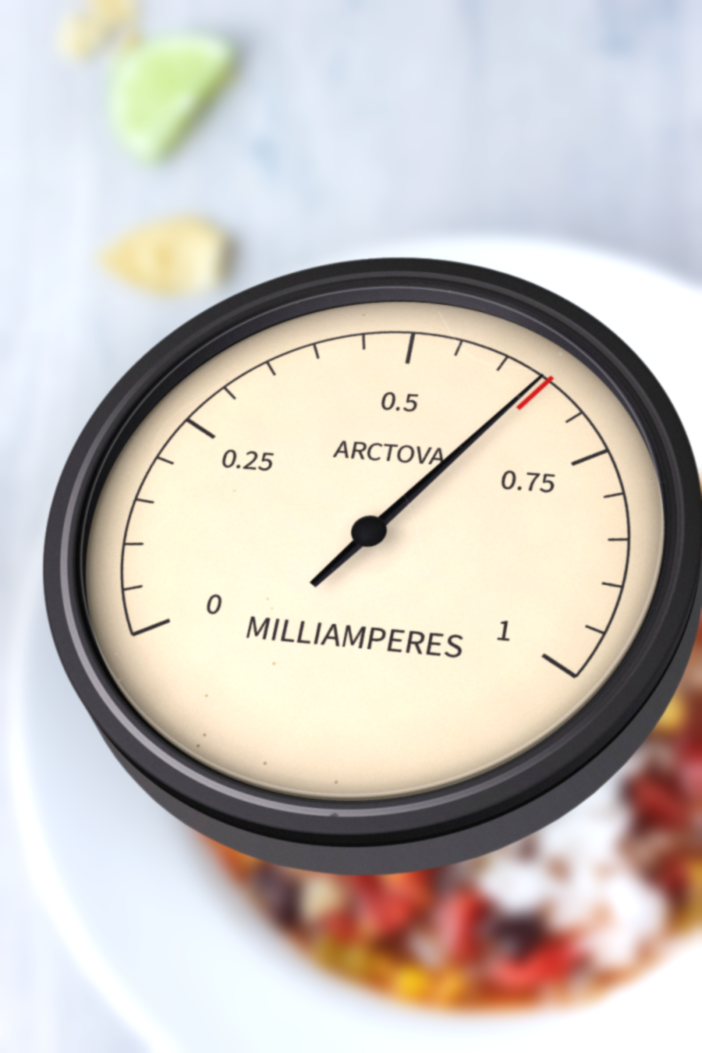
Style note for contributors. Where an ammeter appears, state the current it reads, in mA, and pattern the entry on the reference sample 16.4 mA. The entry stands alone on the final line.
0.65 mA
